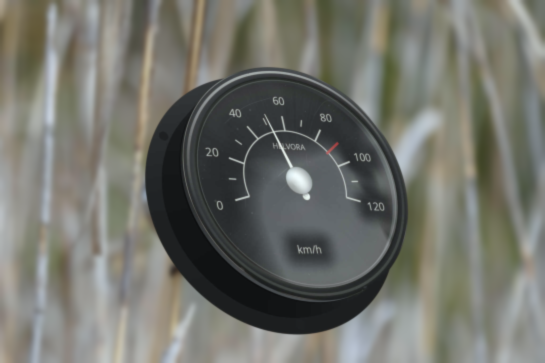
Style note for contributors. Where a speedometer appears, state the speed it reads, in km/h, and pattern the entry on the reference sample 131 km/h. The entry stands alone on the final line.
50 km/h
